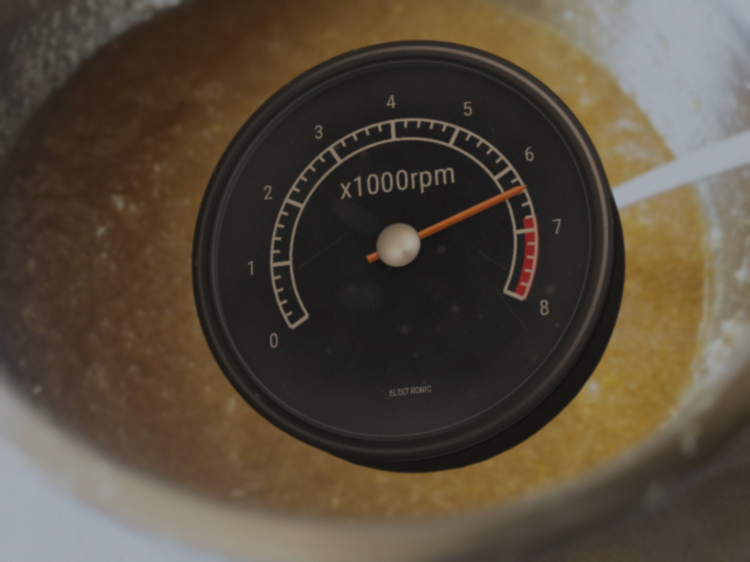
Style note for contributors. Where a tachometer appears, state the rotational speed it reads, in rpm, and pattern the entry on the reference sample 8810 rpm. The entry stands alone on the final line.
6400 rpm
